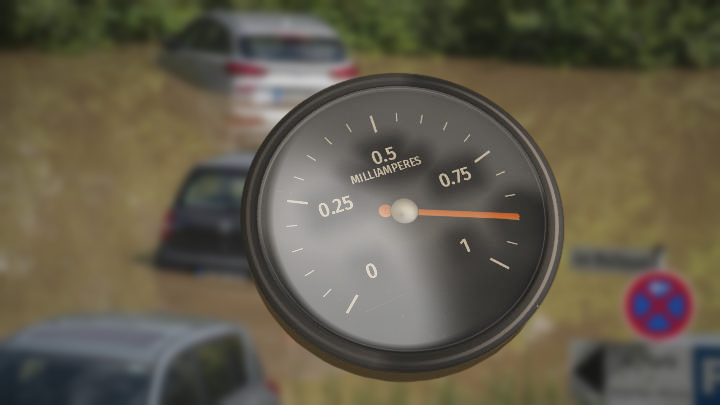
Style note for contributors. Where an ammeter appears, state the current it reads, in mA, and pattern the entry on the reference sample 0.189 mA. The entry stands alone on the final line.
0.9 mA
